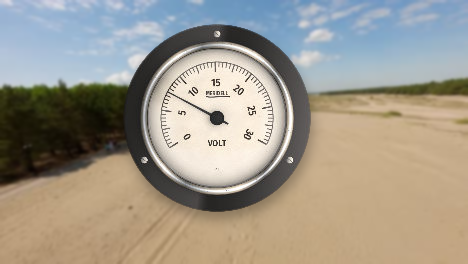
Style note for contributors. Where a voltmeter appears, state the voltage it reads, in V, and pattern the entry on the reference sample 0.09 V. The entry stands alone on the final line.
7.5 V
